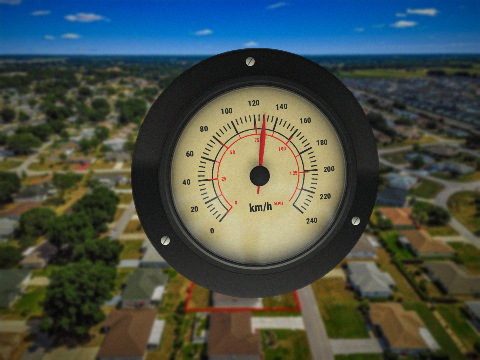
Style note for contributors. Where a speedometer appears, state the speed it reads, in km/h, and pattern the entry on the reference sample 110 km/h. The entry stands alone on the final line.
128 km/h
